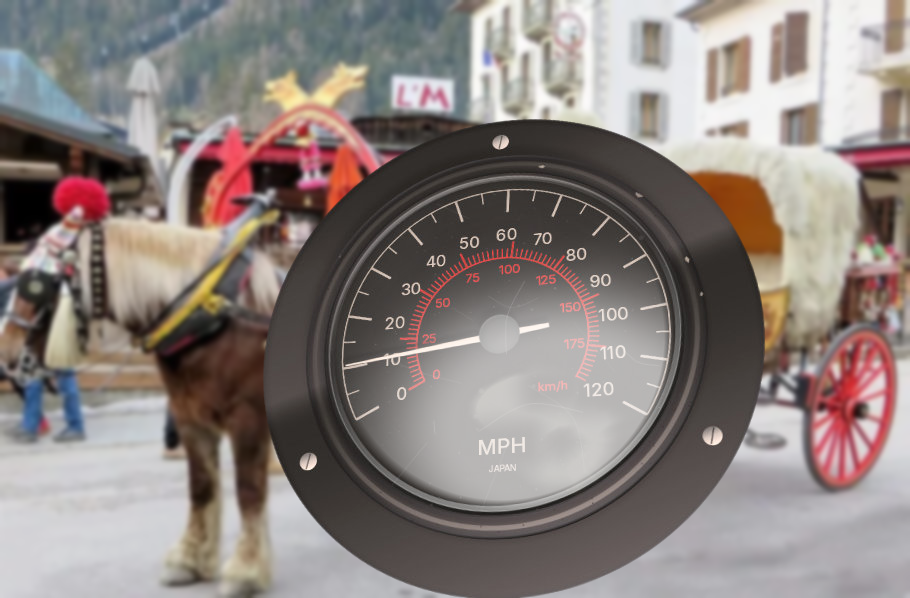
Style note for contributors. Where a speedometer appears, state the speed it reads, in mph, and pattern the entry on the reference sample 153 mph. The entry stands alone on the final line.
10 mph
